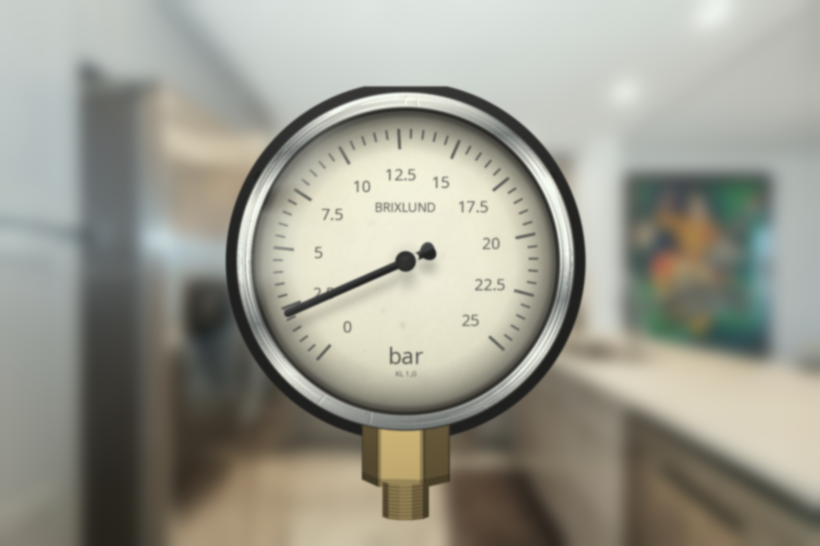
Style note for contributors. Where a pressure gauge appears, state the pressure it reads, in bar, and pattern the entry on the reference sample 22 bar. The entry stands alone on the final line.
2.25 bar
